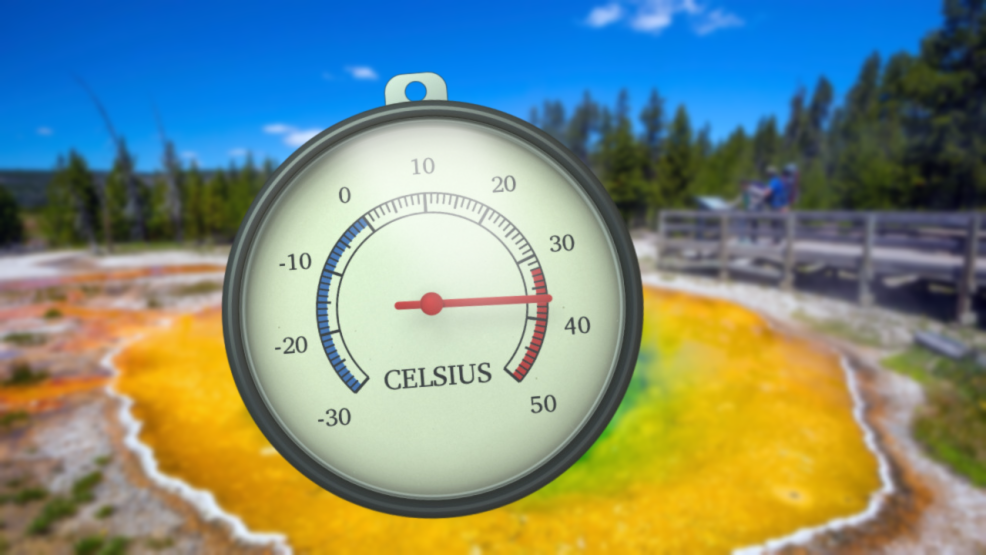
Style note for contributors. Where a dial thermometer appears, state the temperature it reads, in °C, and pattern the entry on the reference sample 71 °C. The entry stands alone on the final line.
37 °C
